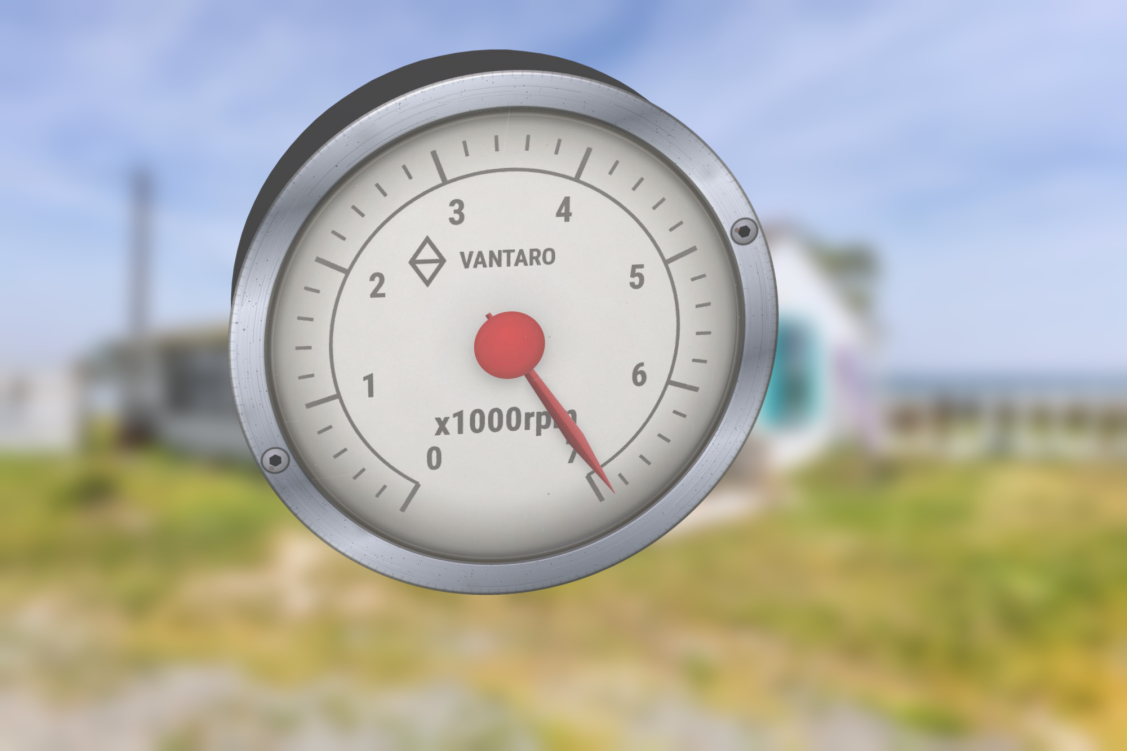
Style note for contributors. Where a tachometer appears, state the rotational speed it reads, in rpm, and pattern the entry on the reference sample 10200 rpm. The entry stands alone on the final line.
6900 rpm
